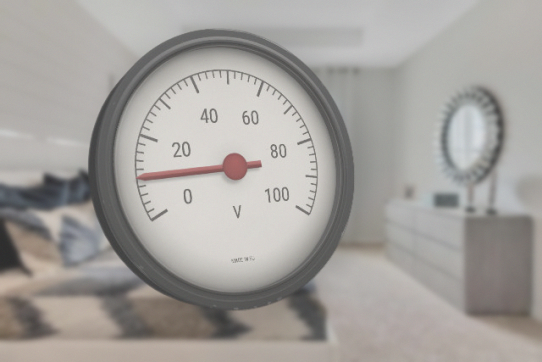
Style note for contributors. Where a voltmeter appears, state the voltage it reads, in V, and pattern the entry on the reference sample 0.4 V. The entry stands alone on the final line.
10 V
